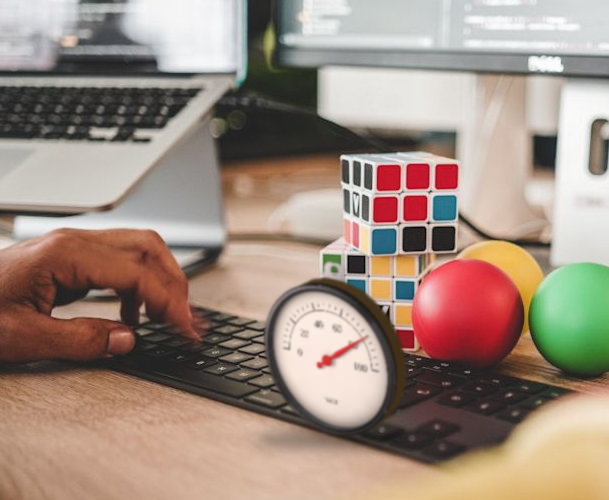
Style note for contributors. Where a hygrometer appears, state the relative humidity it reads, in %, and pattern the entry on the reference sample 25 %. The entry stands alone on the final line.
80 %
